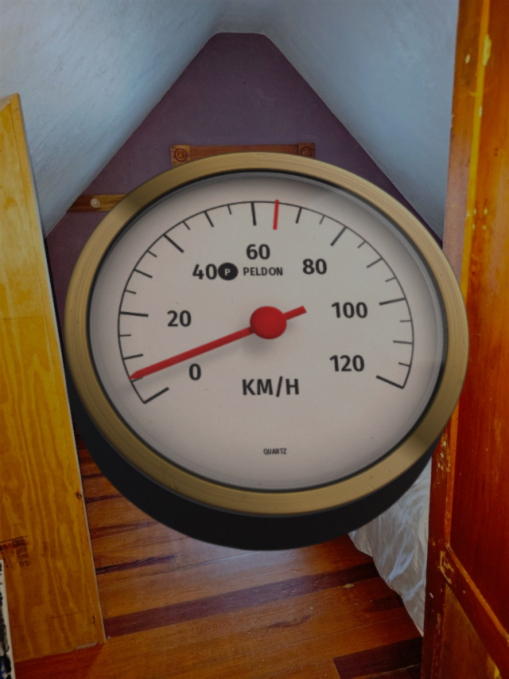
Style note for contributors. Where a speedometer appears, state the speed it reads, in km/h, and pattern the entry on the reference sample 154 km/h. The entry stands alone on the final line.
5 km/h
